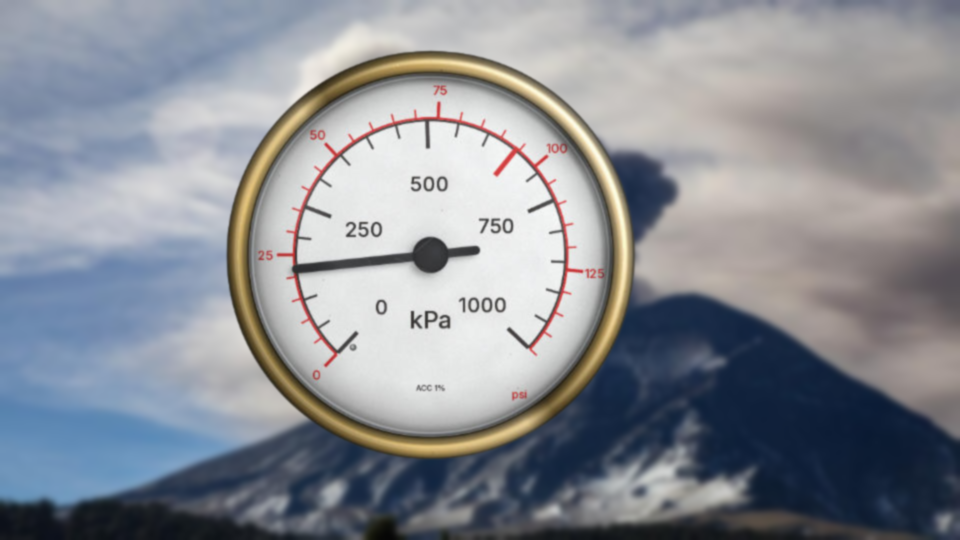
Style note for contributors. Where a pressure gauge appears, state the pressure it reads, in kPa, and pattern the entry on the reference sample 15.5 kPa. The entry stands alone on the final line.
150 kPa
